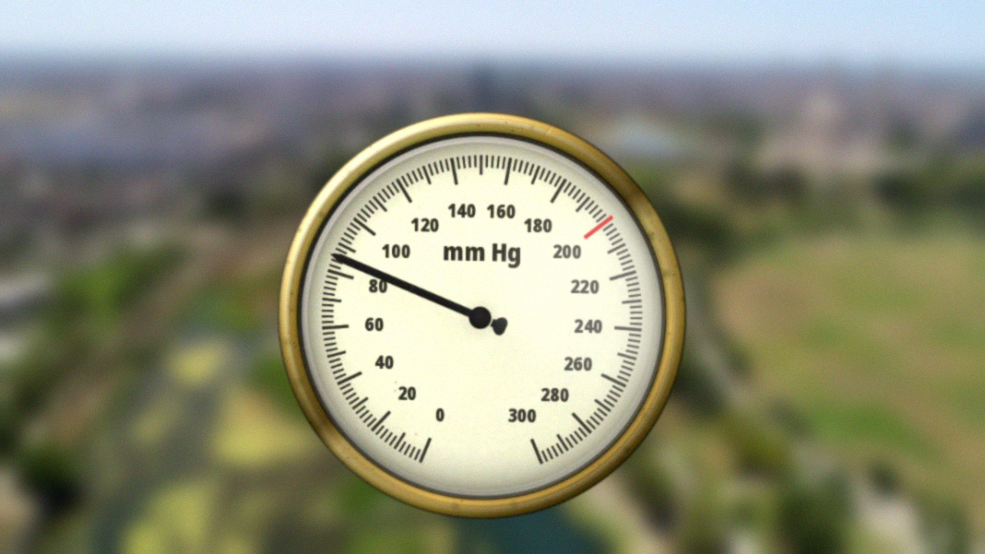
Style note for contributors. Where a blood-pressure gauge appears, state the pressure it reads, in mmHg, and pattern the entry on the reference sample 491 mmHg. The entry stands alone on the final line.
86 mmHg
